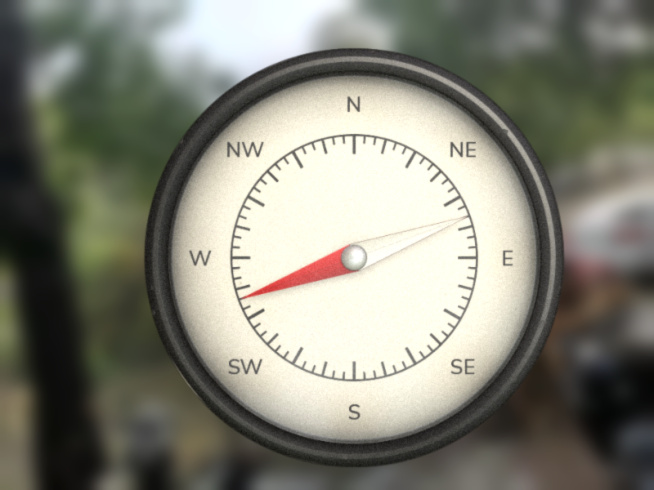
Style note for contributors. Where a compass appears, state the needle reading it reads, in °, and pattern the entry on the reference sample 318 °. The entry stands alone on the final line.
250 °
